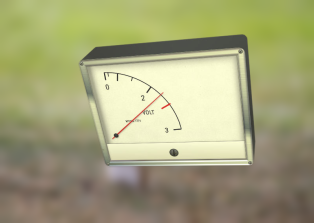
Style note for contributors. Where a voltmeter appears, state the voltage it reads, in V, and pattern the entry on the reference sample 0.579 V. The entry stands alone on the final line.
2.25 V
